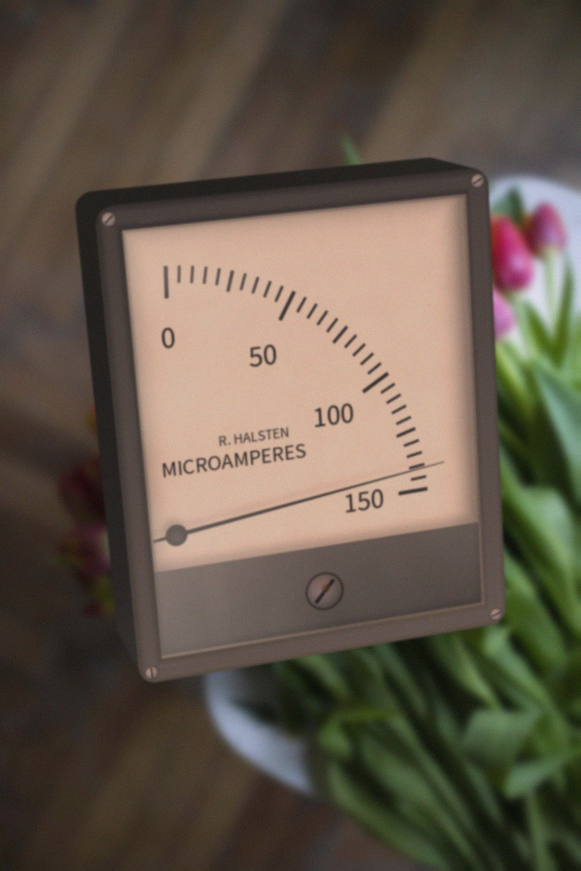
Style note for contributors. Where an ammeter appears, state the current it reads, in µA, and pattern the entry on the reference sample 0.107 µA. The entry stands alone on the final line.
140 µA
